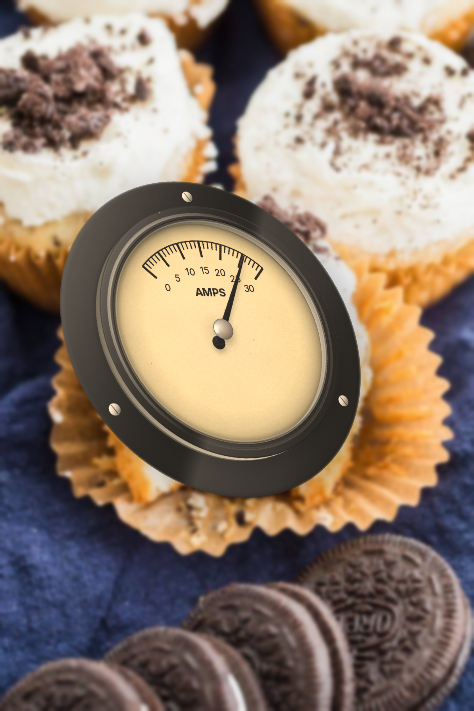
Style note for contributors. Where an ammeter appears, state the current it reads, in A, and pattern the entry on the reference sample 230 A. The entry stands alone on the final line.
25 A
